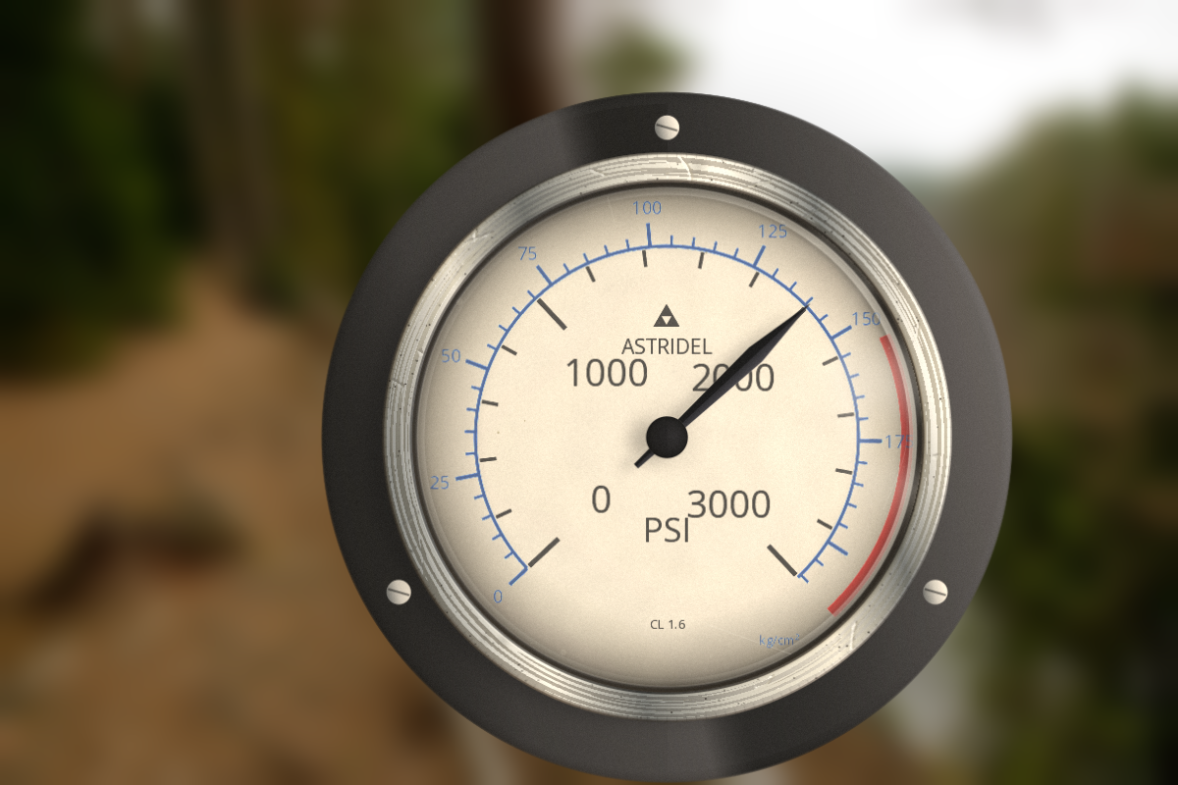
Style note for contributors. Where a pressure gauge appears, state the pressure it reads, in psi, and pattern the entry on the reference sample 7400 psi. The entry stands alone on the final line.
2000 psi
